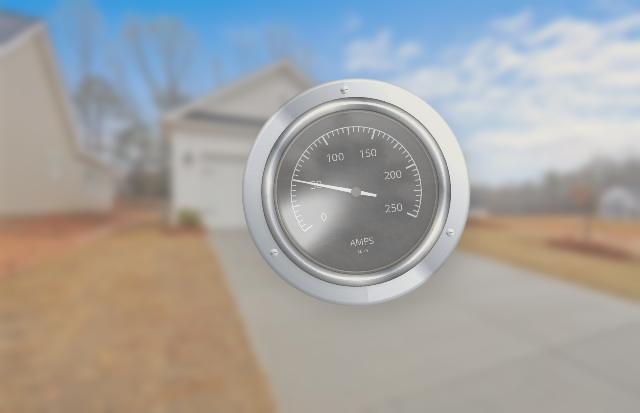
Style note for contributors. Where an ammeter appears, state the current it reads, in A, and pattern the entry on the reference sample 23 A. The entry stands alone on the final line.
50 A
